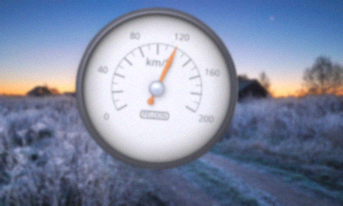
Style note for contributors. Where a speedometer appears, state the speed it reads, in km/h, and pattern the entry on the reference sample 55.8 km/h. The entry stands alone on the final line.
120 km/h
